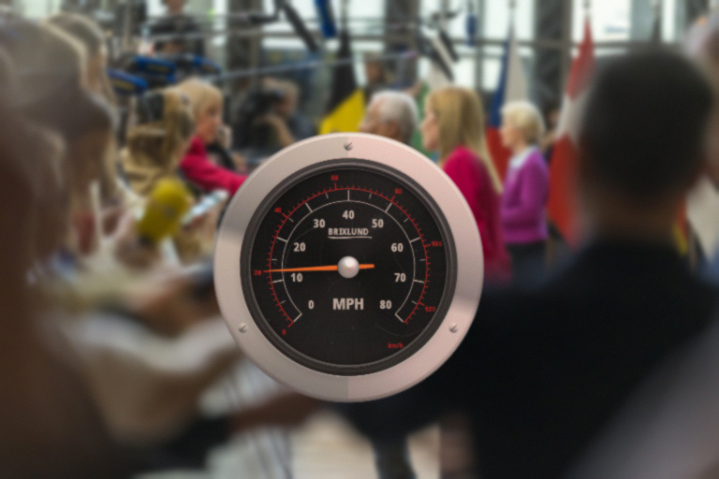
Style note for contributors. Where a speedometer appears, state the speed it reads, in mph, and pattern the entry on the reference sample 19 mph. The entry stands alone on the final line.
12.5 mph
